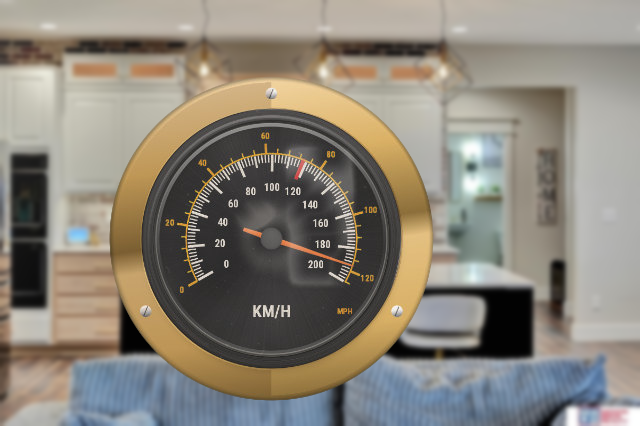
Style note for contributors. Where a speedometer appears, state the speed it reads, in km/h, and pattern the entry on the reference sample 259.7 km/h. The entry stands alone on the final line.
190 km/h
